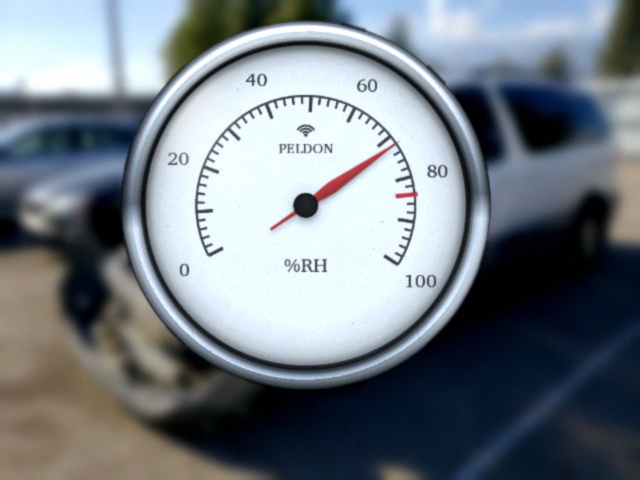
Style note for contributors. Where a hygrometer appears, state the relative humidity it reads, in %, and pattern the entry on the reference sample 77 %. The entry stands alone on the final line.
72 %
